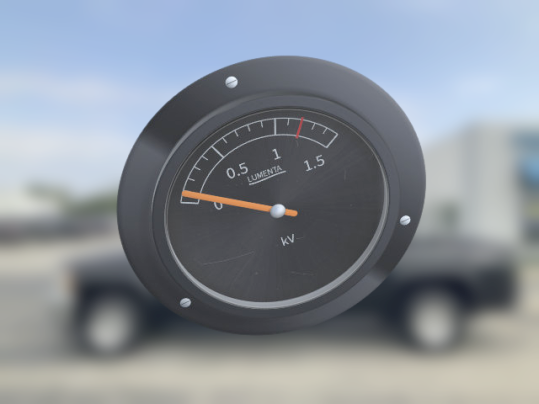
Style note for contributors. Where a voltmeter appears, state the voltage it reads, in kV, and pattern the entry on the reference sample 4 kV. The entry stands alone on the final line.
0.1 kV
